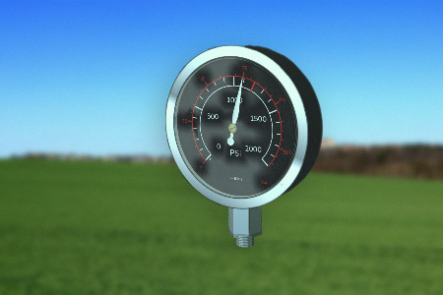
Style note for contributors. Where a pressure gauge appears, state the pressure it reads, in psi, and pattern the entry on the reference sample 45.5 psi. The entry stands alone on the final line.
1100 psi
